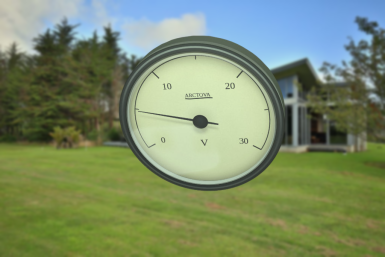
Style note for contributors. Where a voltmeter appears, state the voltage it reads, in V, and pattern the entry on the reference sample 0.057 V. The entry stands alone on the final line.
5 V
